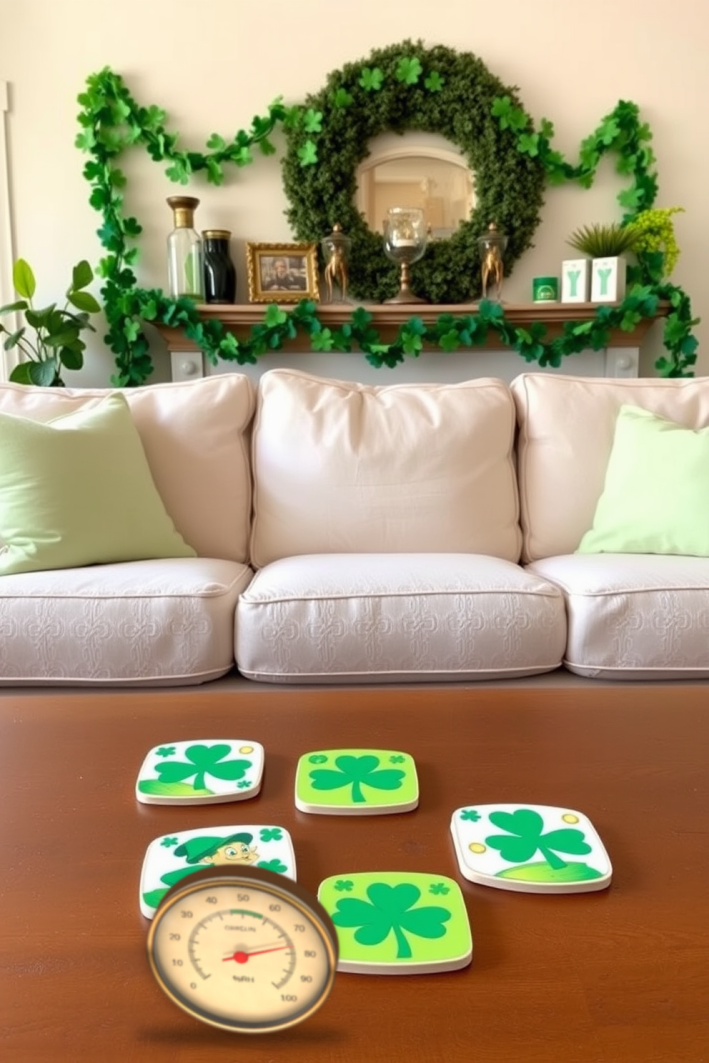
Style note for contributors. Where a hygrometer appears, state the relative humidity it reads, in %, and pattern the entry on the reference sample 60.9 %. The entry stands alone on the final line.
75 %
